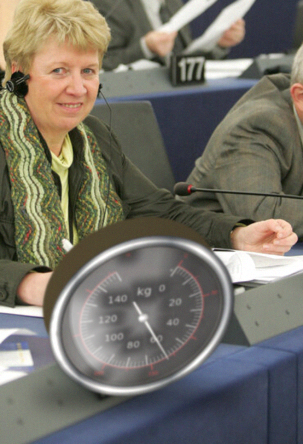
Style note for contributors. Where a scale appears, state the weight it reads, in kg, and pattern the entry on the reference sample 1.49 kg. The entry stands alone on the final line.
60 kg
